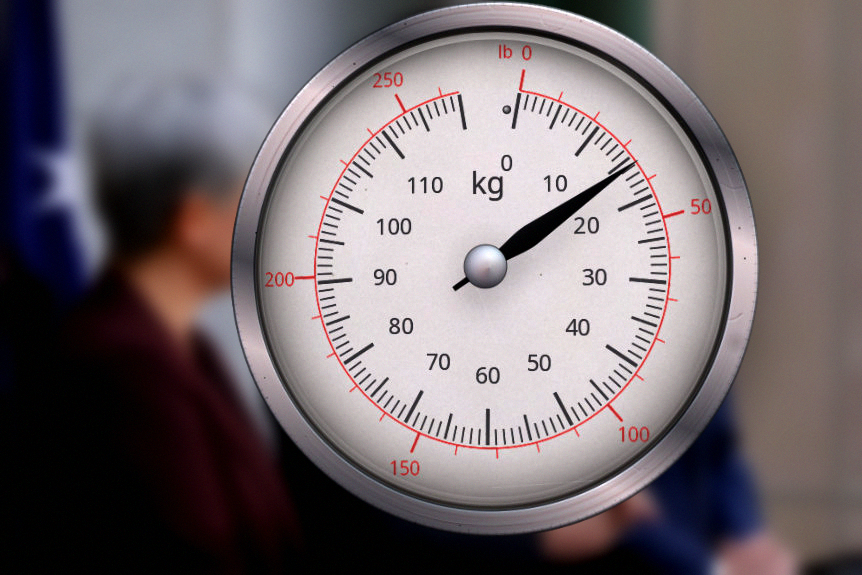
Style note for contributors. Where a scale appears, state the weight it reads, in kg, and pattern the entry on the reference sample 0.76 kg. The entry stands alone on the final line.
16 kg
